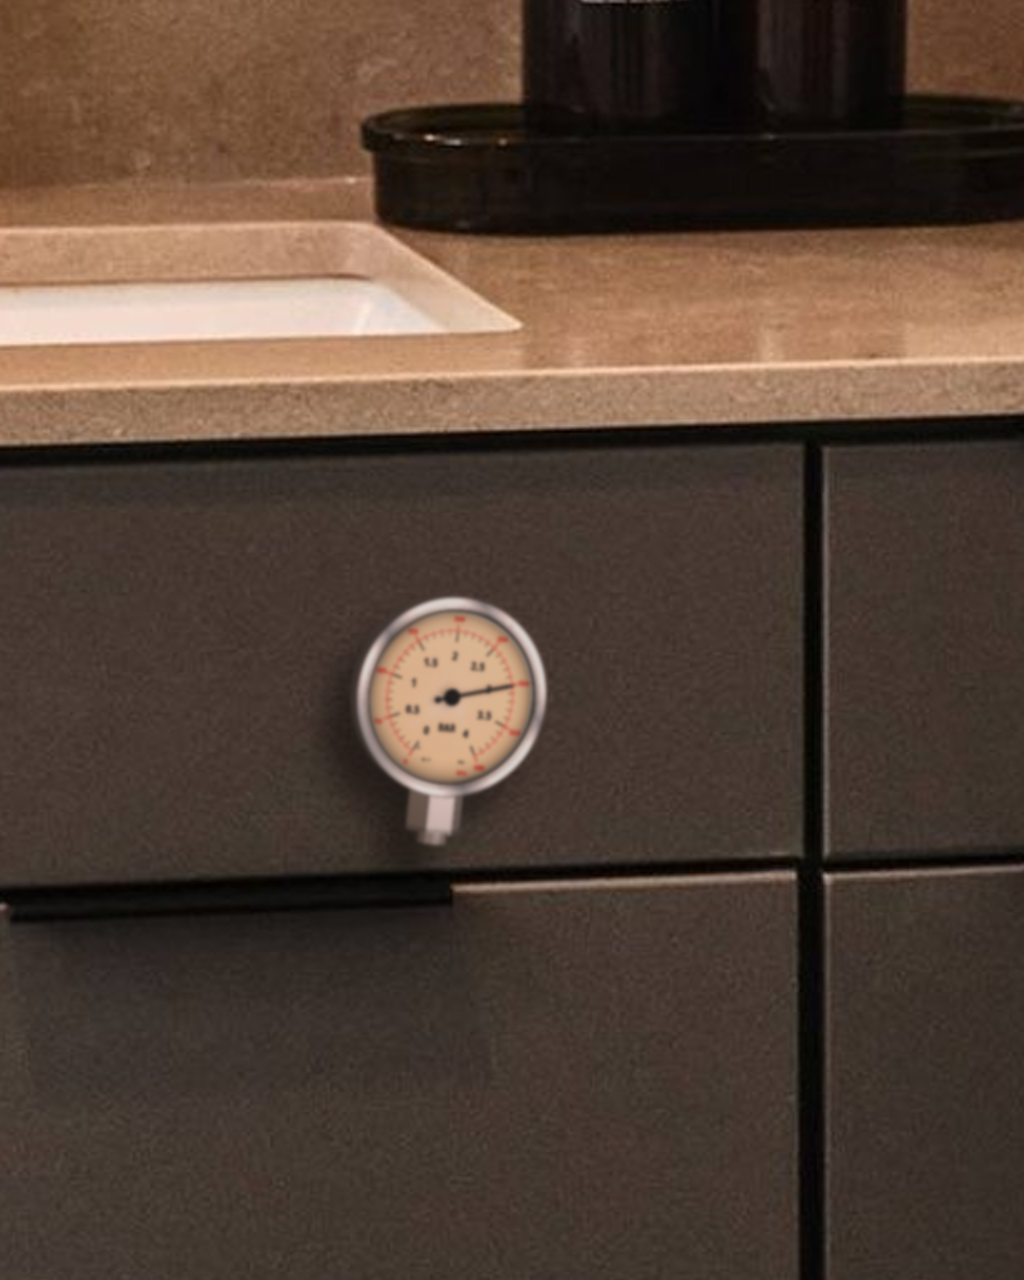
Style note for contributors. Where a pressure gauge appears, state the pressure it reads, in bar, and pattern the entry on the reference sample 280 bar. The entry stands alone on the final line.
3 bar
